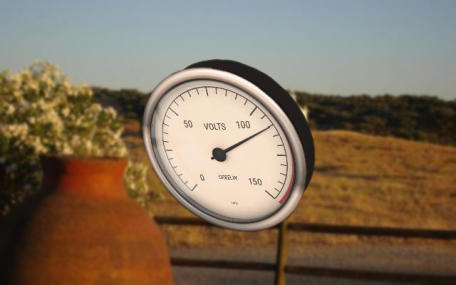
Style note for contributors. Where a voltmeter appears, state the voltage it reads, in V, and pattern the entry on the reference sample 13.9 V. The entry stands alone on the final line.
110 V
